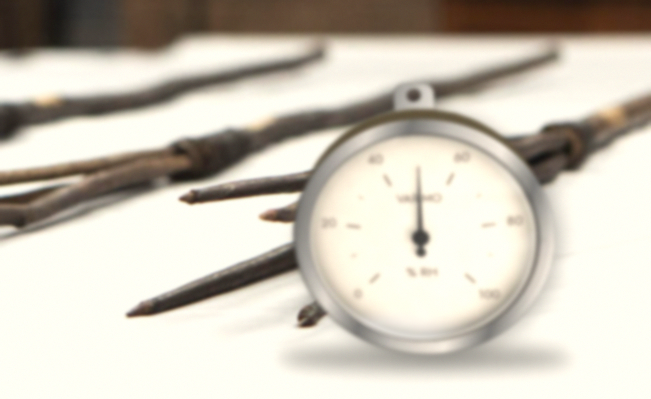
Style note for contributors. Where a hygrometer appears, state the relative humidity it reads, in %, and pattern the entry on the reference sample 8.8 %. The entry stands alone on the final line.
50 %
